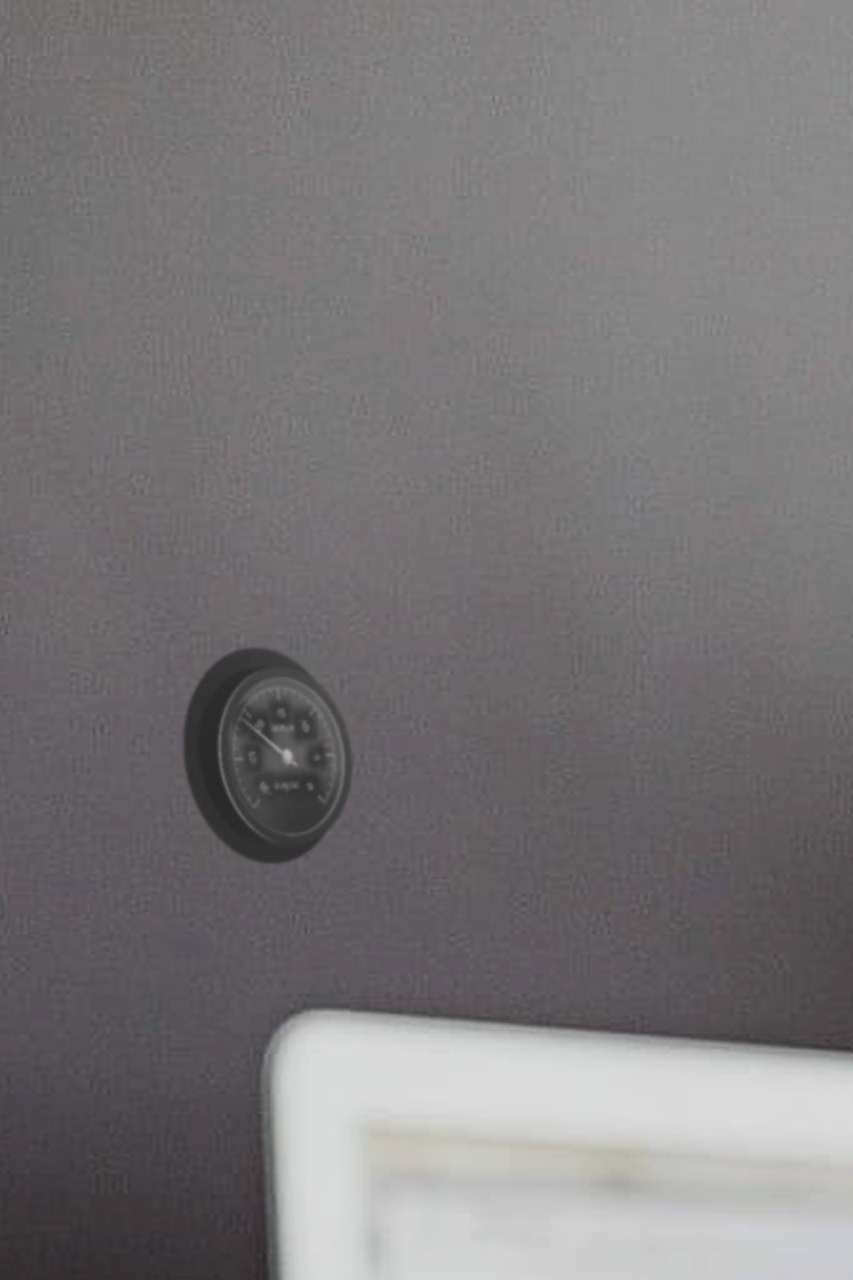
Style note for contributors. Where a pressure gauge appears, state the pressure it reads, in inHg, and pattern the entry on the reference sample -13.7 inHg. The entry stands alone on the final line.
-21 inHg
